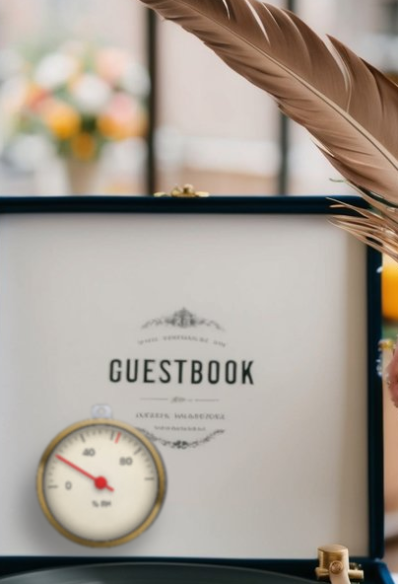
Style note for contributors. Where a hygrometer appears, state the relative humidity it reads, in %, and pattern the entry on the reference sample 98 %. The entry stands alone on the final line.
20 %
